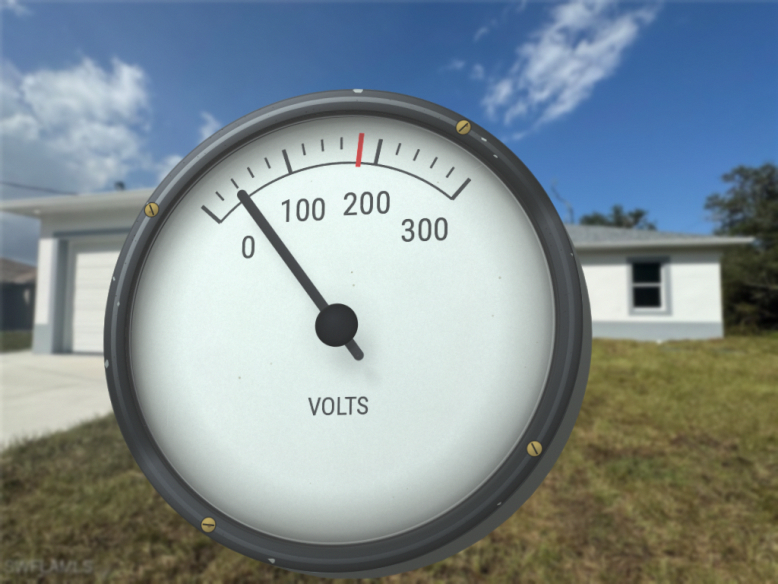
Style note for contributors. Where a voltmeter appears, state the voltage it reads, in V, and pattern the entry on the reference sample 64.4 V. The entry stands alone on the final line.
40 V
